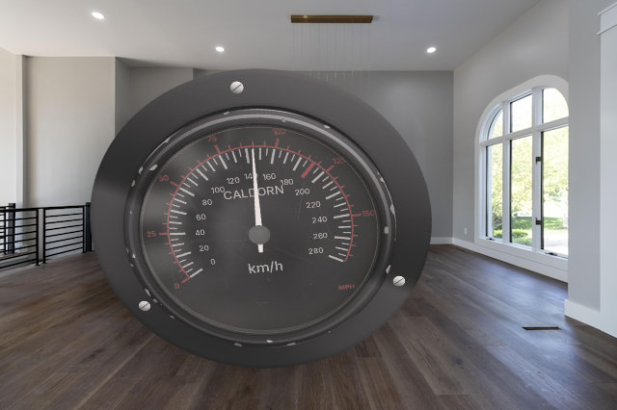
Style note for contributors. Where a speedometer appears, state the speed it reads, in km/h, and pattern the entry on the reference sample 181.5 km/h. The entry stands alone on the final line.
145 km/h
